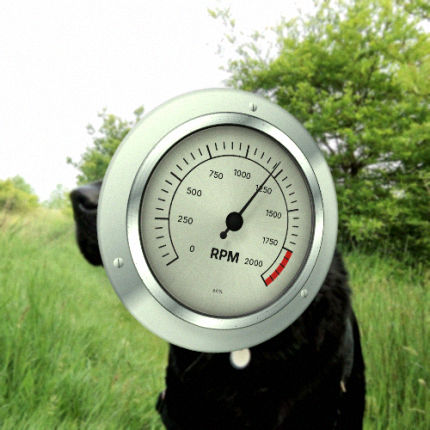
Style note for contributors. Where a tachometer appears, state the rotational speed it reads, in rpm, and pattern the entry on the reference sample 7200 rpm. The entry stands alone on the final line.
1200 rpm
